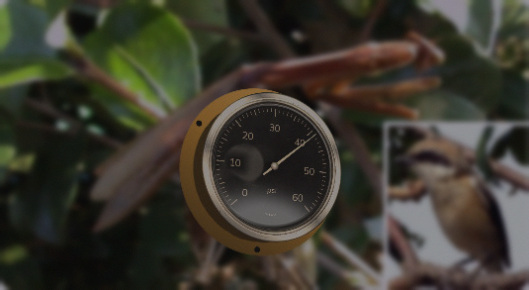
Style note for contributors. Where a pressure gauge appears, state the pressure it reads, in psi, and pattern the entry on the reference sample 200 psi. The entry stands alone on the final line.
41 psi
